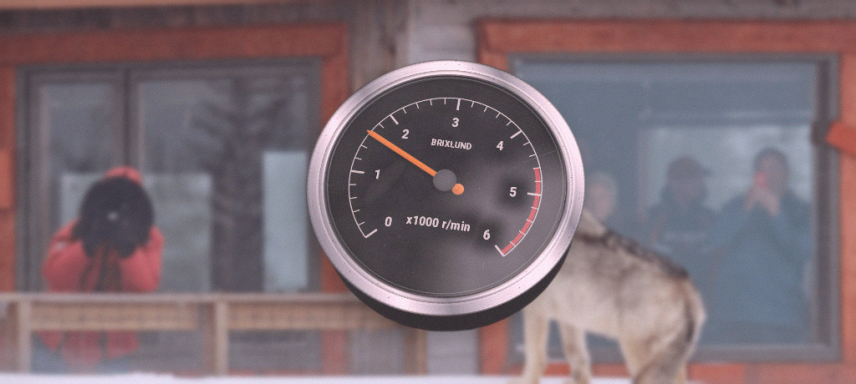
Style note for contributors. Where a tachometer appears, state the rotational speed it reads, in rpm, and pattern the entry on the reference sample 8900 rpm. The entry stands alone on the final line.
1600 rpm
